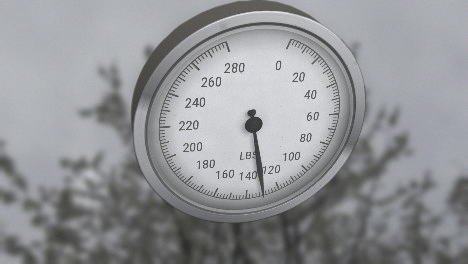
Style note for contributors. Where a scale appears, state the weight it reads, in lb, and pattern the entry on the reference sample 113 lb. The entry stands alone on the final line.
130 lb
